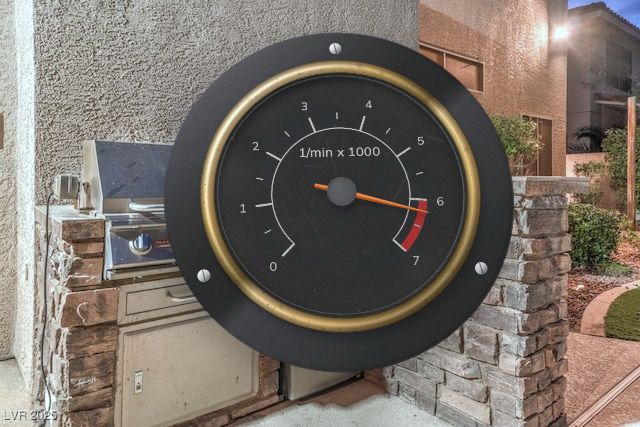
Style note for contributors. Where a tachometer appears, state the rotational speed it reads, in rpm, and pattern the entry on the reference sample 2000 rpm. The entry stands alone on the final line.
6250 rpm
